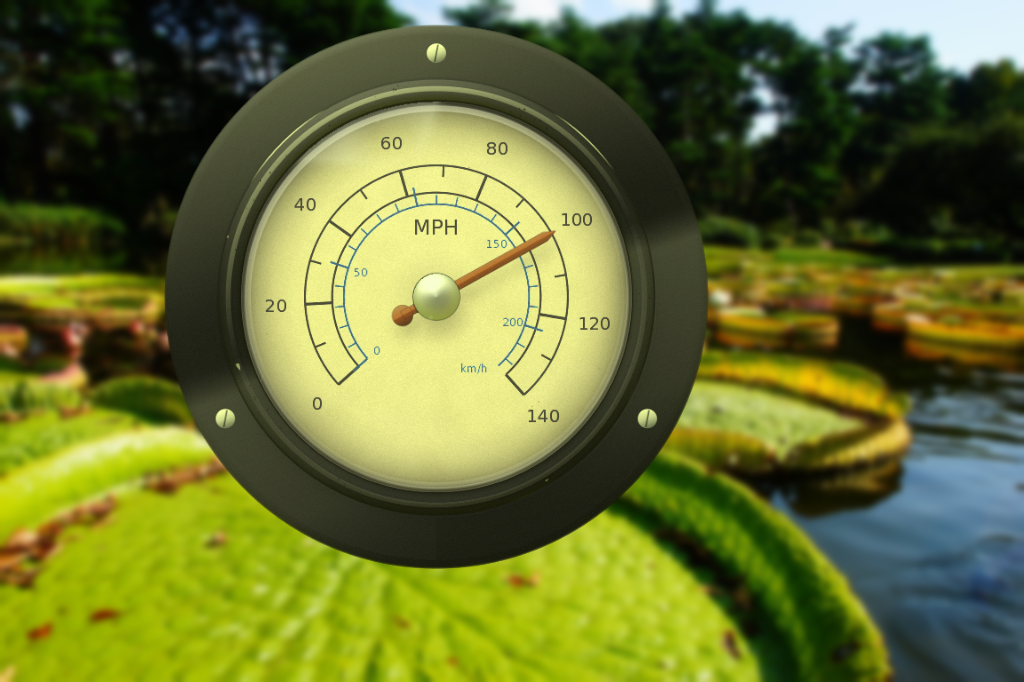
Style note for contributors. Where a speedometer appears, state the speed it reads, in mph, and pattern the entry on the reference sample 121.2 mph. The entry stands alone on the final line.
100 mph
